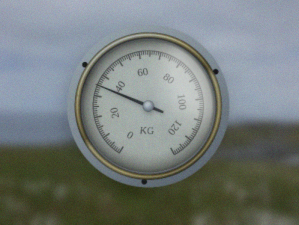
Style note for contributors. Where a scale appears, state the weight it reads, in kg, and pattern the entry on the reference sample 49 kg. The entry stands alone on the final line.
35 kg
